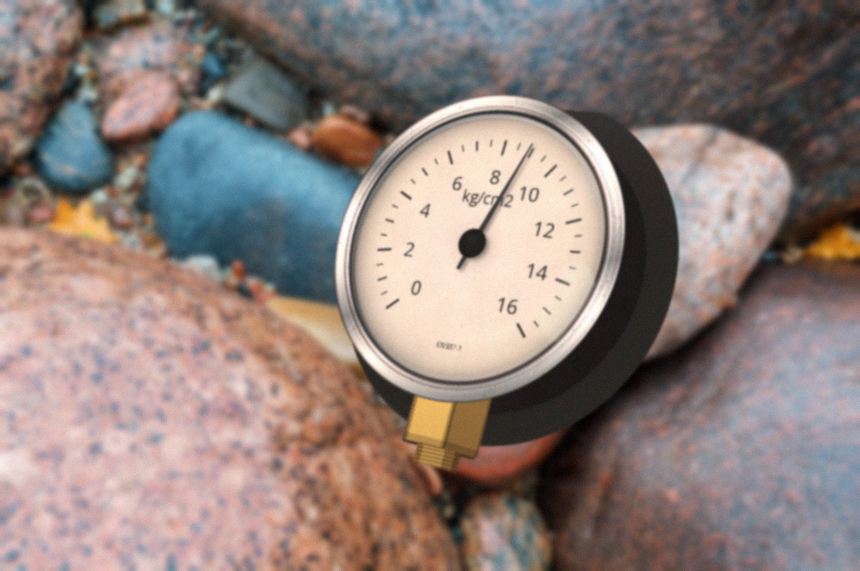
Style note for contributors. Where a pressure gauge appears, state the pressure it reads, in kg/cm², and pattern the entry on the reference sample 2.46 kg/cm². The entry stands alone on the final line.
9 kg/cm²
